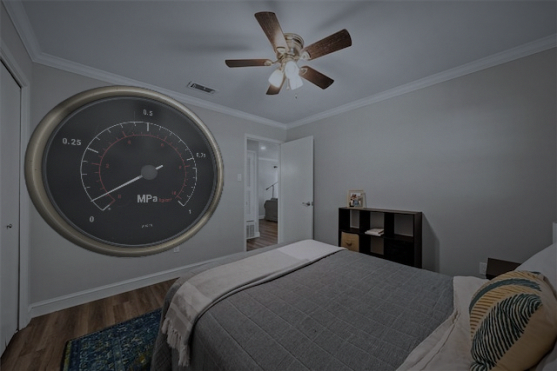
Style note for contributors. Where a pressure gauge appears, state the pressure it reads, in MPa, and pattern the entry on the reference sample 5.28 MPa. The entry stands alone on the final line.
0.05 MPa
